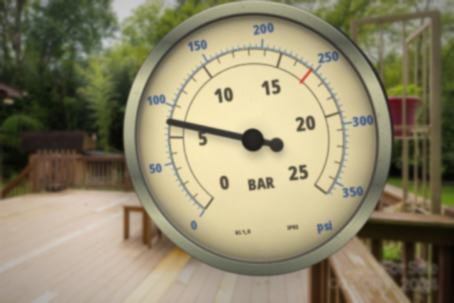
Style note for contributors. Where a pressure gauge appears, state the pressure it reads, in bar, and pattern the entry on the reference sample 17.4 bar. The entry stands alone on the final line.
6 bar
